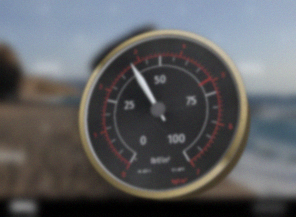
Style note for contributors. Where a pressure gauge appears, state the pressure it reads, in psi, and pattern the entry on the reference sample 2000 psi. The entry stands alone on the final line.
40 psi
